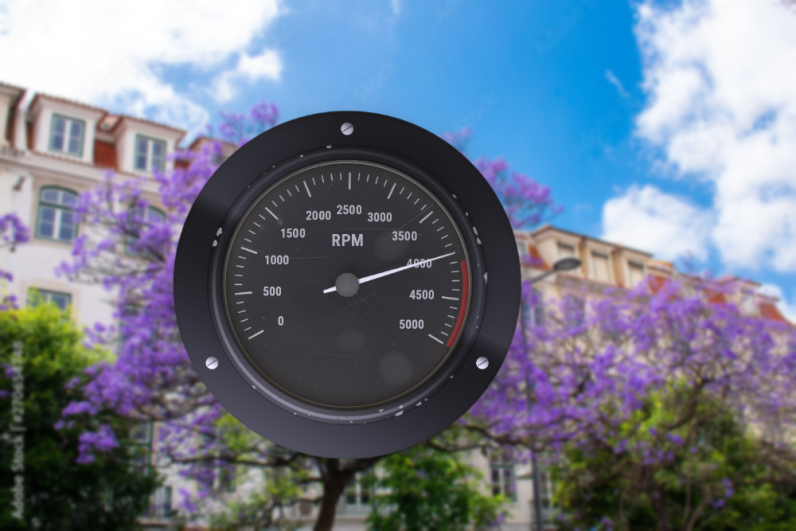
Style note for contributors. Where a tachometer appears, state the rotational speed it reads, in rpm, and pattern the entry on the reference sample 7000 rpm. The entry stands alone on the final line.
4000 rpm
